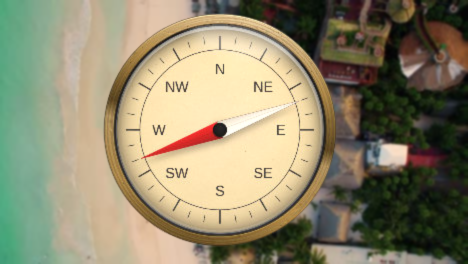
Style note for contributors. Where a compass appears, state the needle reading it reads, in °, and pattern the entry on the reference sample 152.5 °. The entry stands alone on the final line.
250 °
